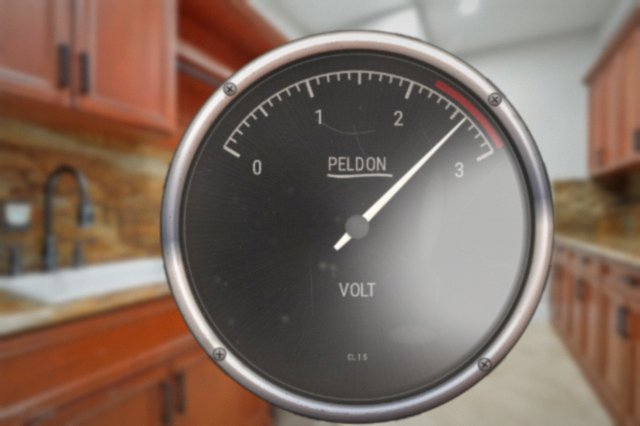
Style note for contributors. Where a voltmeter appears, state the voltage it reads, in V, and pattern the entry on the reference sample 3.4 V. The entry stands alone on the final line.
2.6 V
